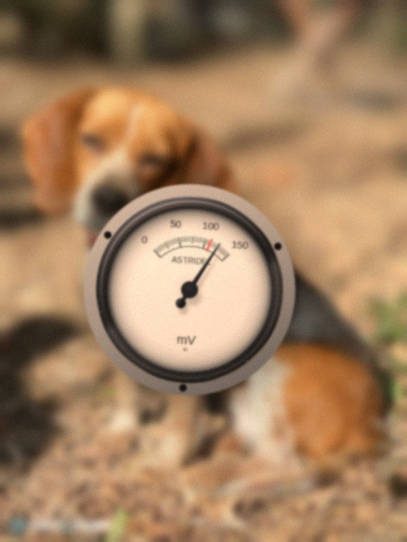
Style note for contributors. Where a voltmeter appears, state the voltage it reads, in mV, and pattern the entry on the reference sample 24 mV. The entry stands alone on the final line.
125 mV
